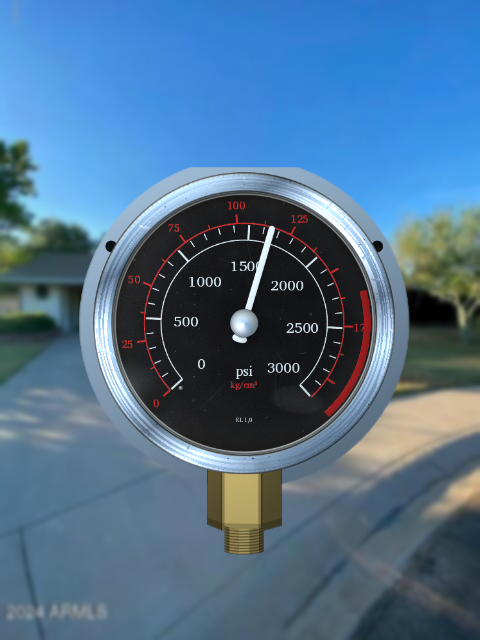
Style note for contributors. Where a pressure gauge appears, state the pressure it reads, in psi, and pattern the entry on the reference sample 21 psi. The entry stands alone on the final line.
1650 psi
